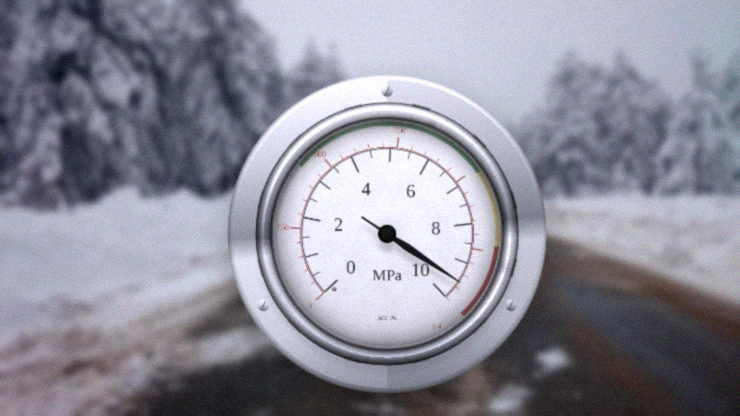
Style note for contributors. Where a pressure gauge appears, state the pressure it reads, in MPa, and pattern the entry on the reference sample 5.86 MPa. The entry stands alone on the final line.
9.5 MPa
